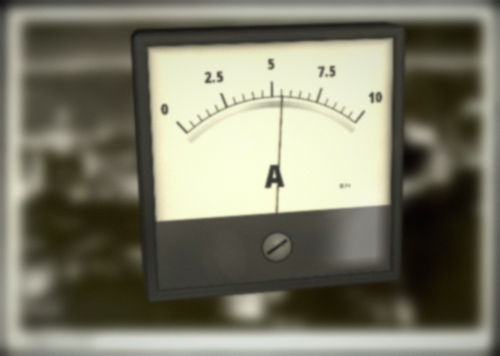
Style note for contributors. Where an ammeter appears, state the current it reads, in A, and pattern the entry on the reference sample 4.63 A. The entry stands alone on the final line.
5.5 A
